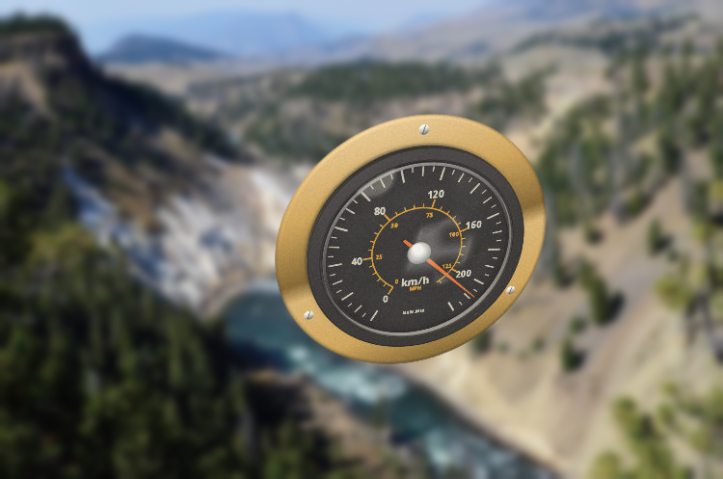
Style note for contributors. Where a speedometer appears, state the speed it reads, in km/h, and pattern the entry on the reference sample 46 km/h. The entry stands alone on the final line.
207.5 km/h
